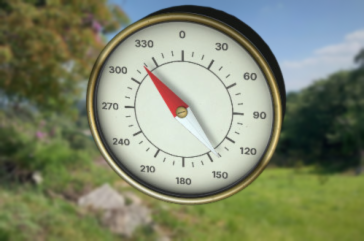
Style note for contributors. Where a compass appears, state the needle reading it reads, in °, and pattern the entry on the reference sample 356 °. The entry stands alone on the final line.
320 °
